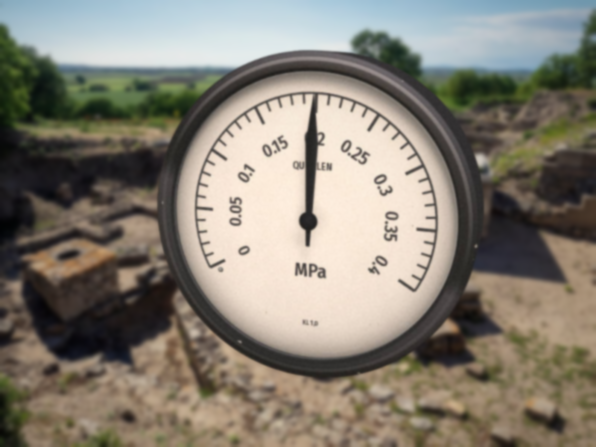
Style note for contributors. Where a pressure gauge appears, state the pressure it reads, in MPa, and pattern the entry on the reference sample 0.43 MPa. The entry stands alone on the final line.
0.2 MPa
